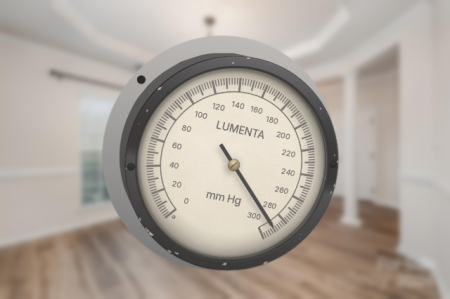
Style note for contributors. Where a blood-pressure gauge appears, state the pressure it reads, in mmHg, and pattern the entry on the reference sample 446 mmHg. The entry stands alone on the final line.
290 mmHg
